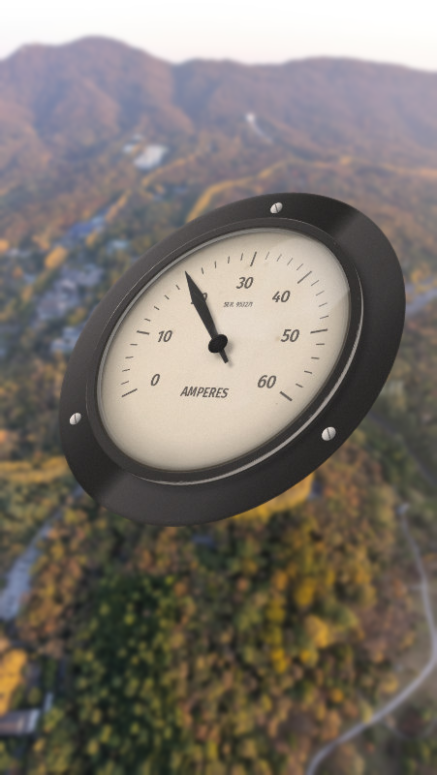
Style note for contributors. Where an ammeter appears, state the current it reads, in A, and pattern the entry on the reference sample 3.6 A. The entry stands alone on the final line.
20 A
